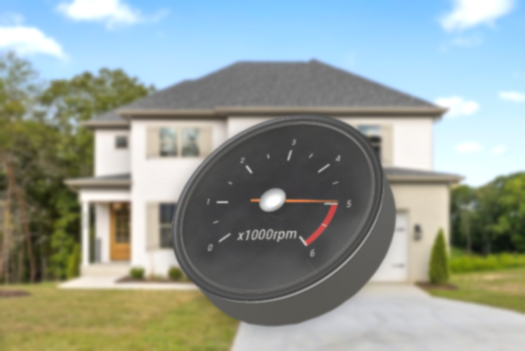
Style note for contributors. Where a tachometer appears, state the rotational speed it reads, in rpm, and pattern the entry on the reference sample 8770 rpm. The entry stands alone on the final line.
5000 rpm
